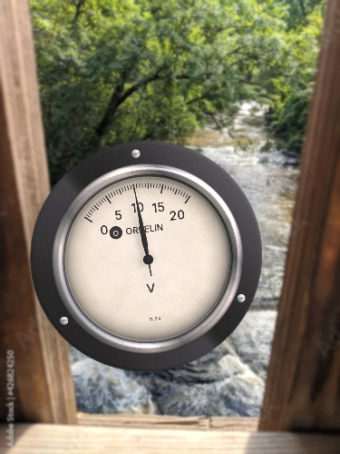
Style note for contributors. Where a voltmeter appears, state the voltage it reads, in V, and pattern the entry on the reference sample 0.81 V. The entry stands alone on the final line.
10 V
